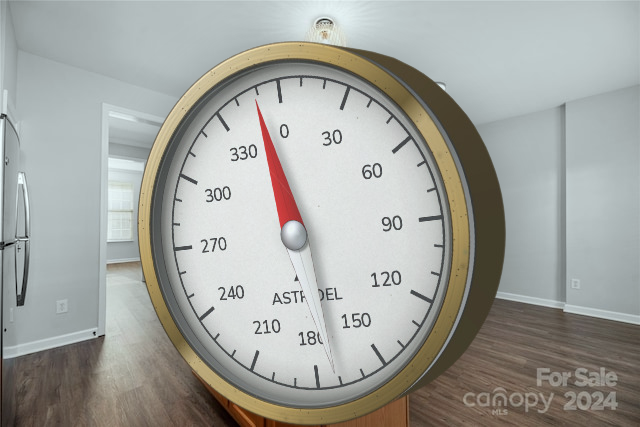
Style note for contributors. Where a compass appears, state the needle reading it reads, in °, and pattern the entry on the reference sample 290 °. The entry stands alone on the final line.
350 °
